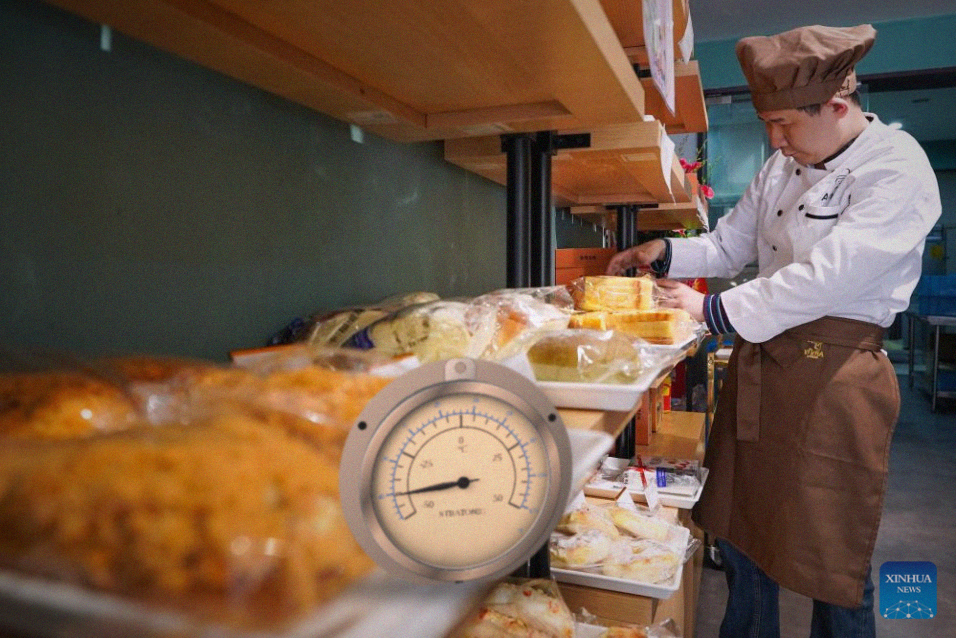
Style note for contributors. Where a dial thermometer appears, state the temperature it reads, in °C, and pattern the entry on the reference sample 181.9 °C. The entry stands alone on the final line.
-40 °C
